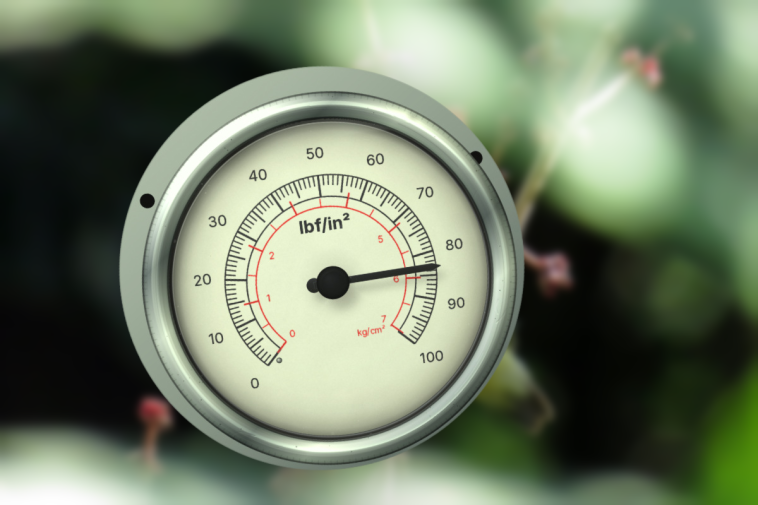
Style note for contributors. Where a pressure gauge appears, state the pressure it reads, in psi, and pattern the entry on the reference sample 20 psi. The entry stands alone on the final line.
83 psi
